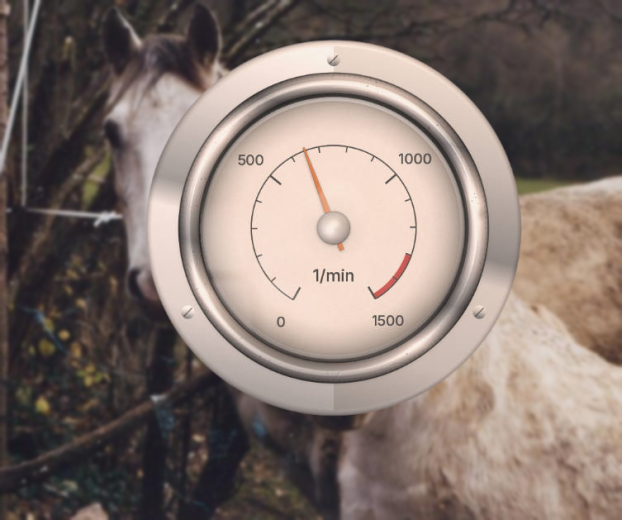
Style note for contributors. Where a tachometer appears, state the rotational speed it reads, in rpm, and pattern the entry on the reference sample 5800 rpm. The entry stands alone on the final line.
650 rpm
